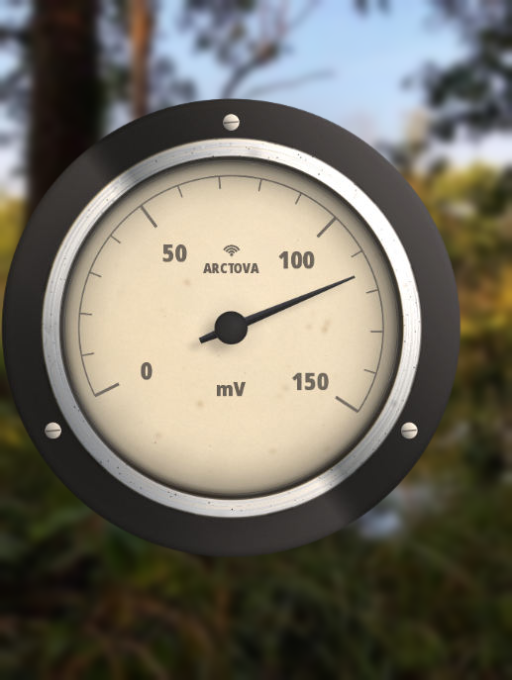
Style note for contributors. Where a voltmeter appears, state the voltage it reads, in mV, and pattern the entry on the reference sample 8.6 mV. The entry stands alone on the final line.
115 mV
